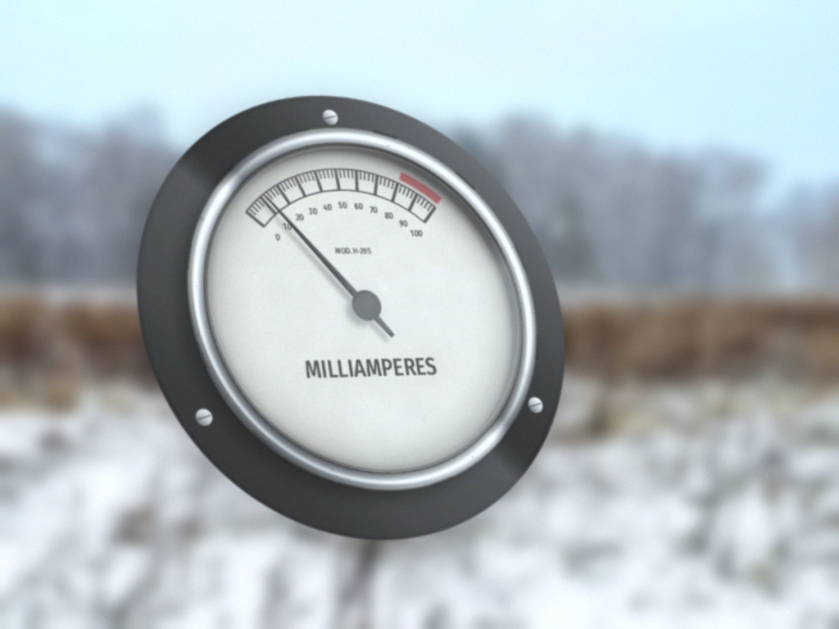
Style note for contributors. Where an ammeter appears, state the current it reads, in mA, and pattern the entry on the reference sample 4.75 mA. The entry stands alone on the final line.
10 mA
